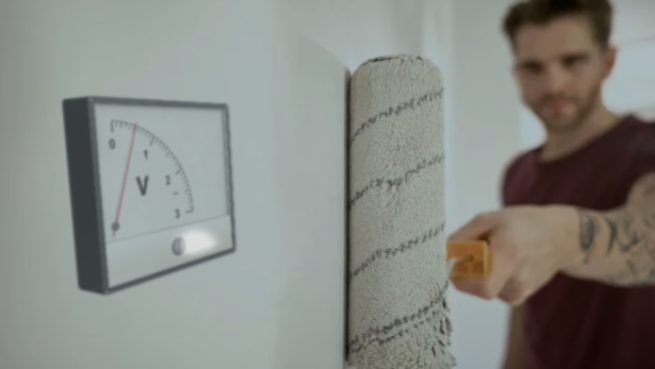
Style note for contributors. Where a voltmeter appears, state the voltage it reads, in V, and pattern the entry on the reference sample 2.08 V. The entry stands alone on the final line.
0.5 V
